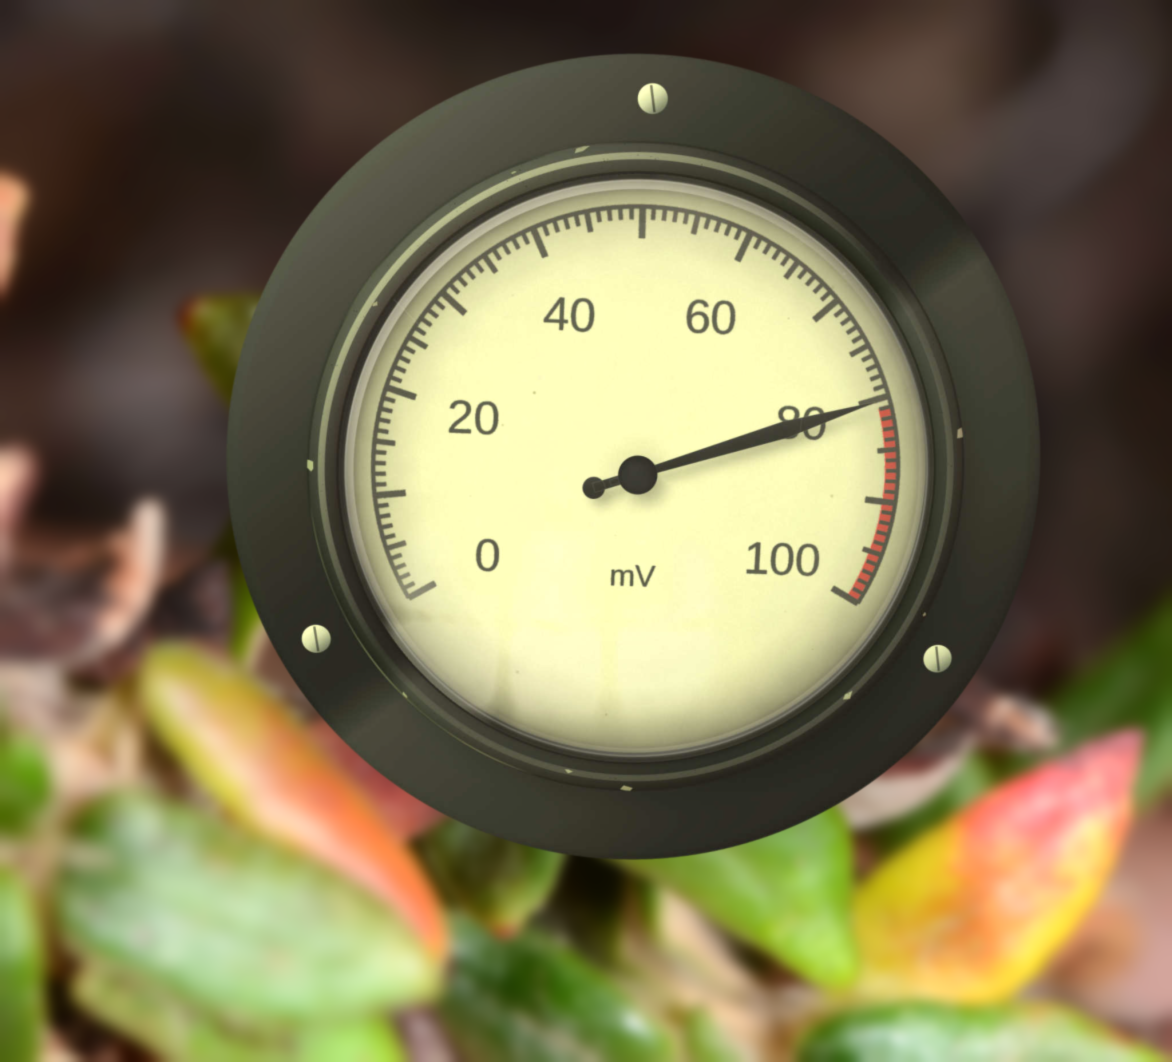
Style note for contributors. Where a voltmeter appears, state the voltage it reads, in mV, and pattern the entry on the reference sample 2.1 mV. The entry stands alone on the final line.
80 mV
